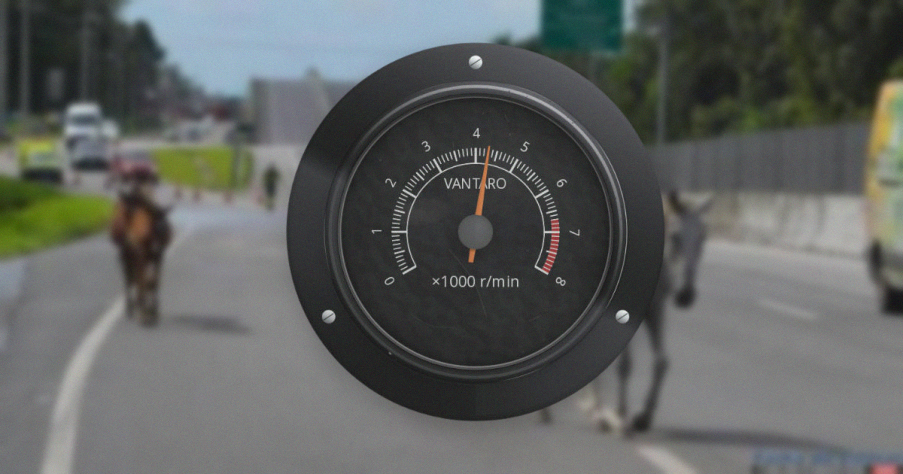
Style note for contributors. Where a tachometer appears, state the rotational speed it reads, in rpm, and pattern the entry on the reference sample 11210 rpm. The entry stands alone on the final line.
4300 rpm
